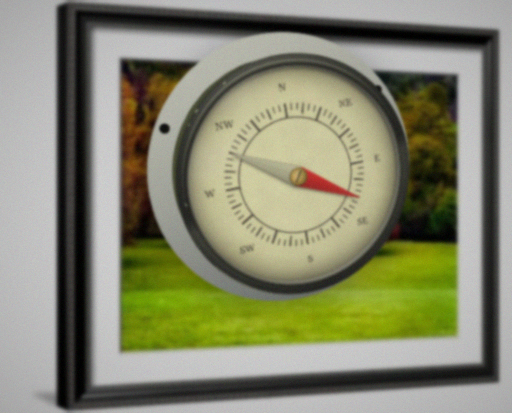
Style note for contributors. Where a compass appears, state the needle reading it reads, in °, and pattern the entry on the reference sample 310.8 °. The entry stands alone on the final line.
120 °
